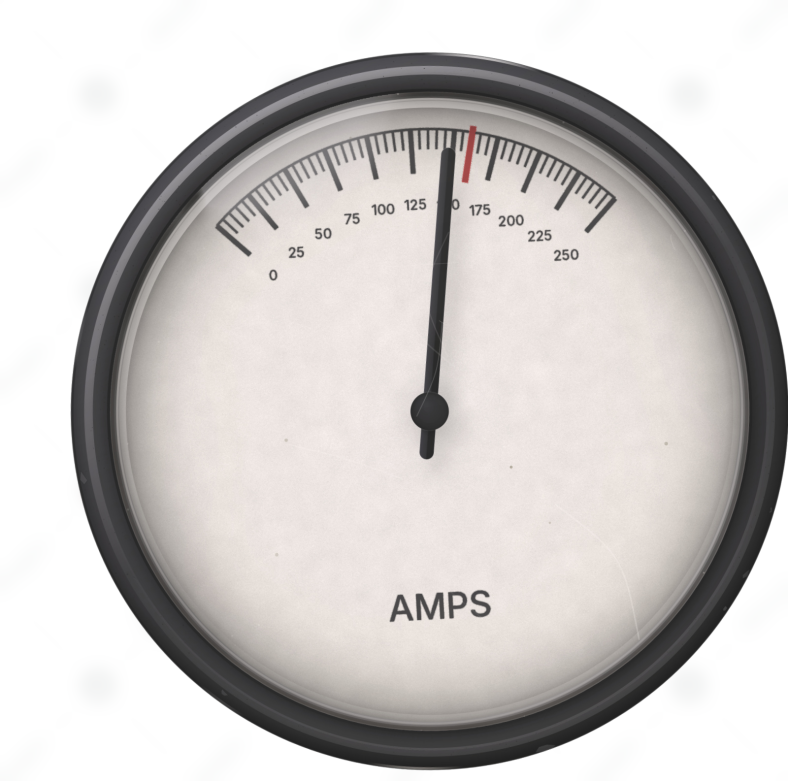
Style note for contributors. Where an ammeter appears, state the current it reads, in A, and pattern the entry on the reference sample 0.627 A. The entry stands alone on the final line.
147.5 A
